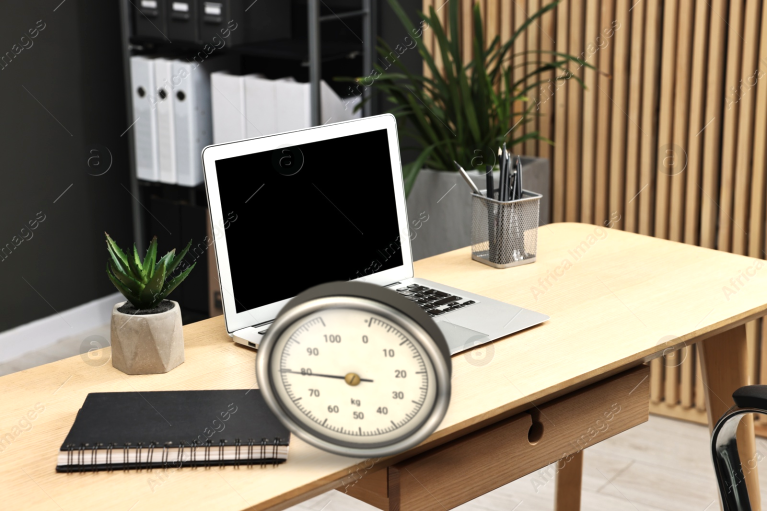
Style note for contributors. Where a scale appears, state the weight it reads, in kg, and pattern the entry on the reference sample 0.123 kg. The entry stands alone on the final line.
80 kg
